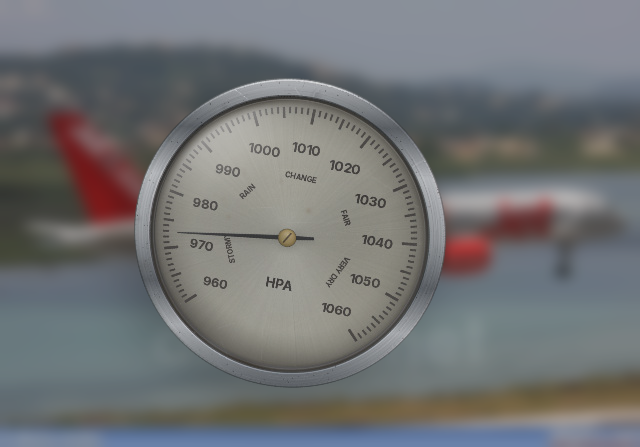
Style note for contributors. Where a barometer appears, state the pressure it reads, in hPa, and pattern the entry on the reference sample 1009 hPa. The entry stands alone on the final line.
973 hPa
